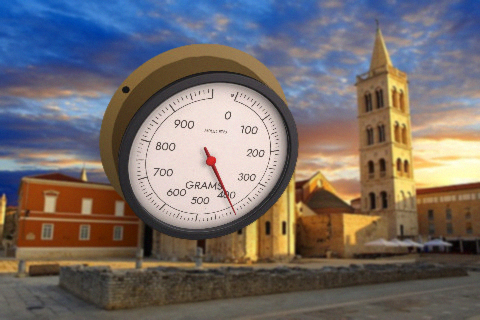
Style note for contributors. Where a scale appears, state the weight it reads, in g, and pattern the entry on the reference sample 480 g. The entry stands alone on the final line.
400 g
